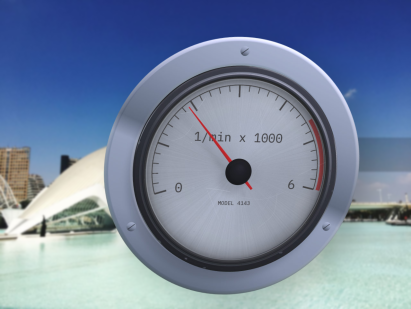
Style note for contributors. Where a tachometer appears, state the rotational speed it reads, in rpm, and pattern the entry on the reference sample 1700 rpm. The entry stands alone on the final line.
1900 rpm
